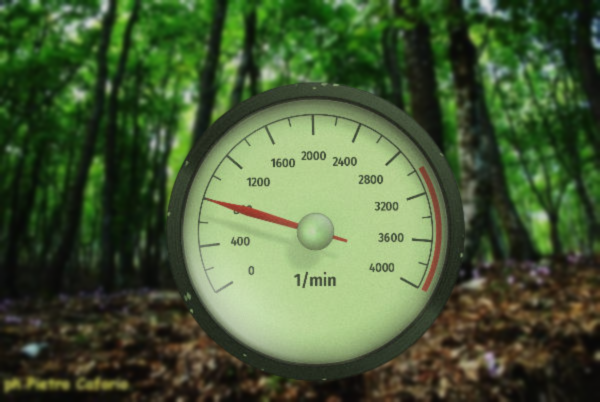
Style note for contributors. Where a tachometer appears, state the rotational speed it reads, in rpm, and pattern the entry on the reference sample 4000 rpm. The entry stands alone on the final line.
800 rpm
